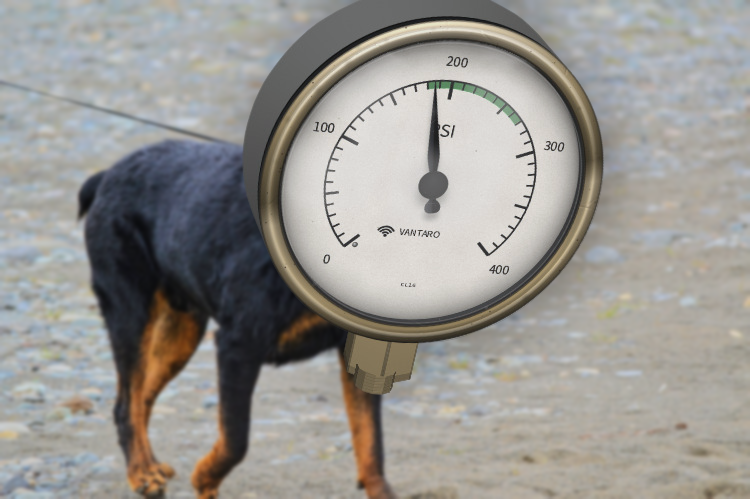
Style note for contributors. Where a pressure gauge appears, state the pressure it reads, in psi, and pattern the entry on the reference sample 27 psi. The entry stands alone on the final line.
185 psi
